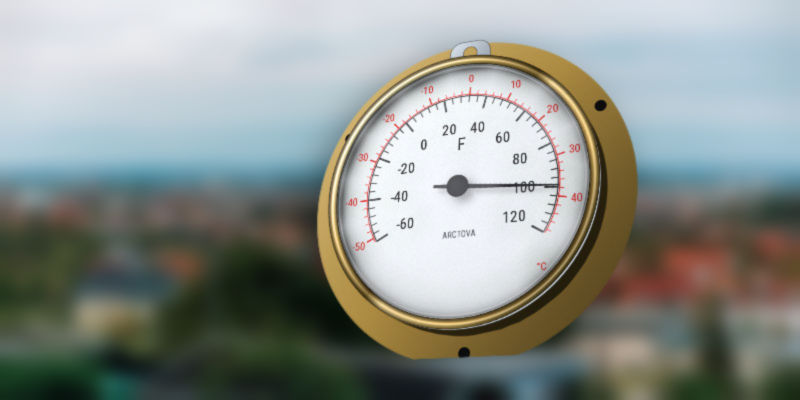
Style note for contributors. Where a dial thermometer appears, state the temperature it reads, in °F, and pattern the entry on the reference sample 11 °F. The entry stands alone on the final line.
100 °F
